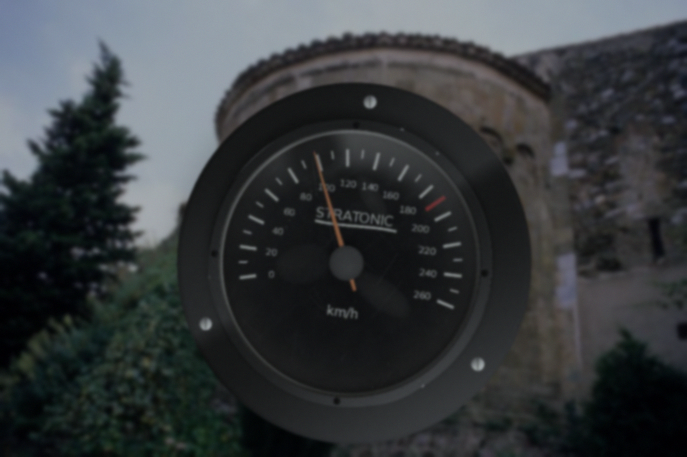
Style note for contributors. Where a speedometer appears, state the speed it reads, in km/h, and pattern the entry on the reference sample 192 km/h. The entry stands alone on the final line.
100 km/h
